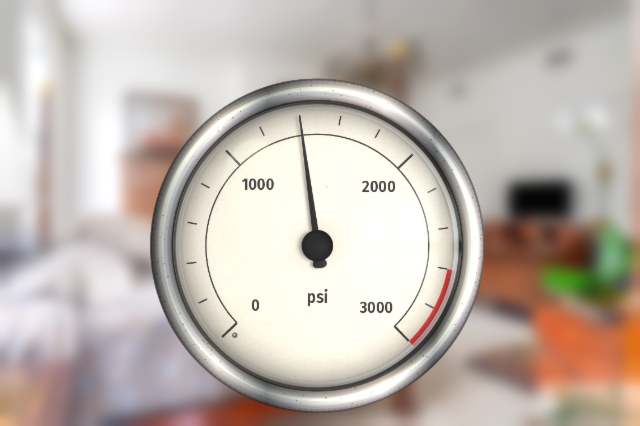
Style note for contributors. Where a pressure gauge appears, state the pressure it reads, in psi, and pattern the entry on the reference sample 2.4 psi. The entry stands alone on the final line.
1400 psi
